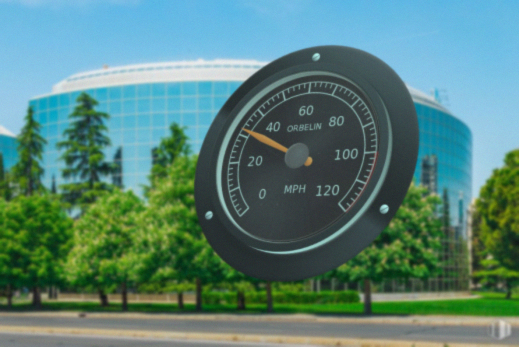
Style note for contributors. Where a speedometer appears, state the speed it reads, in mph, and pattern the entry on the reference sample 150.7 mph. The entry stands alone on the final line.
32 mph
